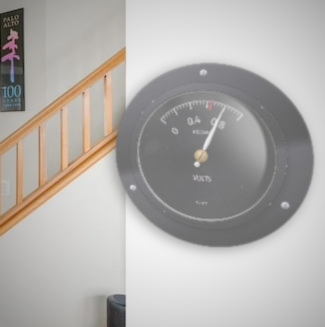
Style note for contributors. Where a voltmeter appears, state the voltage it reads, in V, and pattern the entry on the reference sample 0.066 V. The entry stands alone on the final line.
0.8 V
